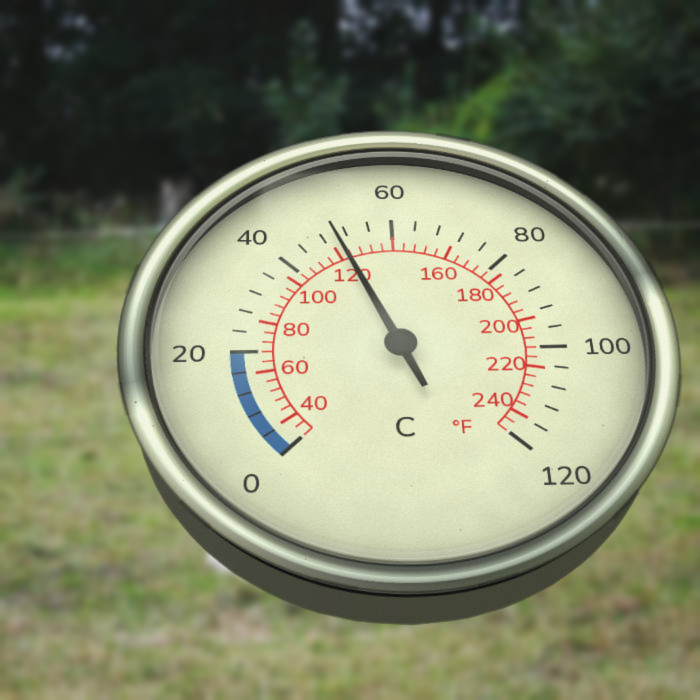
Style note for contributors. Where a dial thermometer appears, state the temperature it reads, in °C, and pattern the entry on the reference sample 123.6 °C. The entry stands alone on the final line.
50 °C
